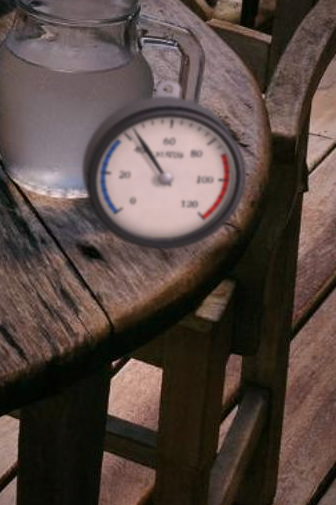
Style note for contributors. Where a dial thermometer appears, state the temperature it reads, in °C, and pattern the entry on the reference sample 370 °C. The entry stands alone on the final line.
44 °C
